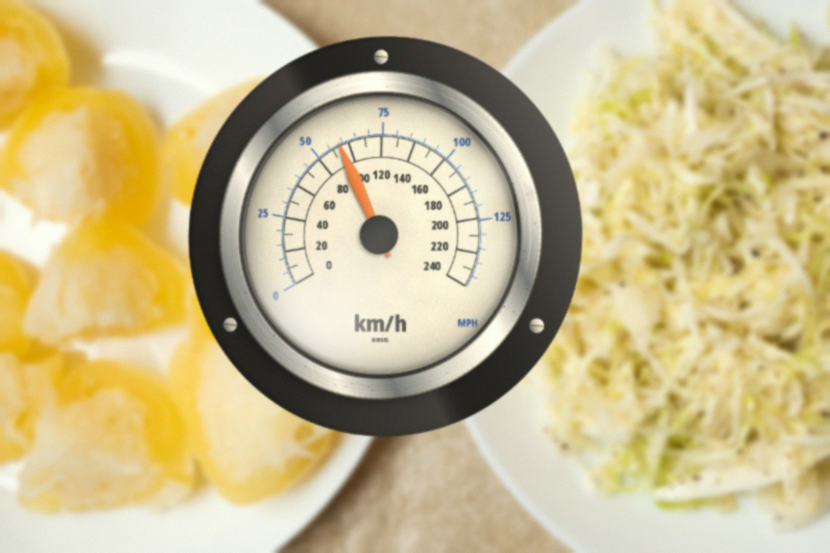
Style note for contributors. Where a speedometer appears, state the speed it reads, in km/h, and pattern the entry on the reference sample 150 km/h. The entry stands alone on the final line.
95 km/h
